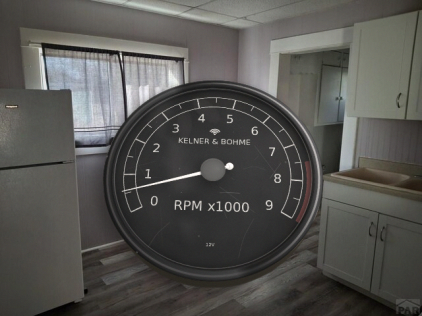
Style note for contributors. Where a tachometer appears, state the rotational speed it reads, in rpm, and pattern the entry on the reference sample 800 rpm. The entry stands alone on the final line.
500 rpm
